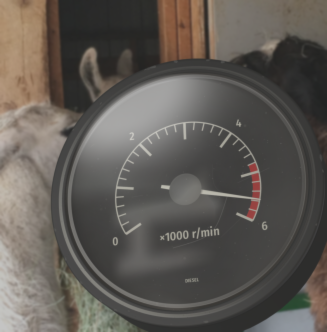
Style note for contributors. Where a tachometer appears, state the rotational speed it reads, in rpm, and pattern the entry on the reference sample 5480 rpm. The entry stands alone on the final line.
5600 rpm
